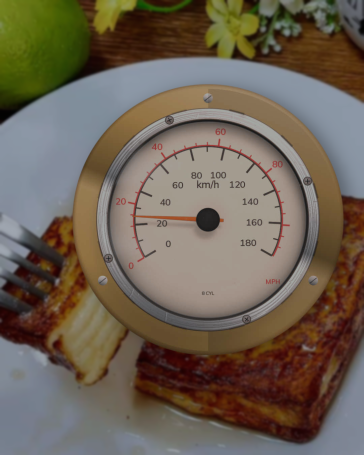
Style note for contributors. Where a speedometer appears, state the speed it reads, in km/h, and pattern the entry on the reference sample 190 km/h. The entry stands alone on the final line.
25 km/h
